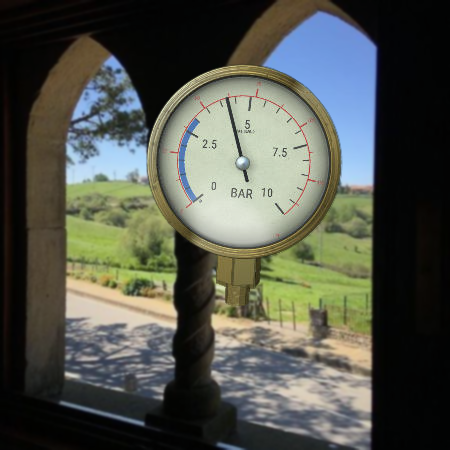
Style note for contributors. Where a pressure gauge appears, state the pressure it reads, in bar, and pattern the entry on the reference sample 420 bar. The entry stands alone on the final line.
4.25 bar
